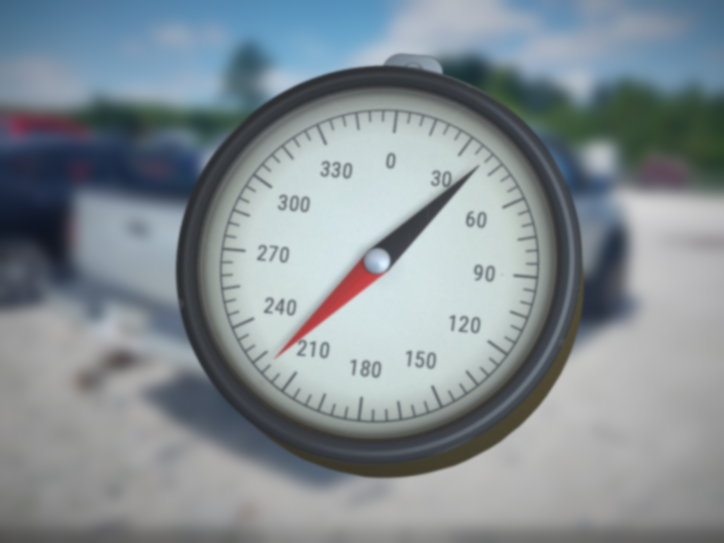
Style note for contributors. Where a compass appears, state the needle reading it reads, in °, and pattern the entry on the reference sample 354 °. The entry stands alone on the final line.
220 °
